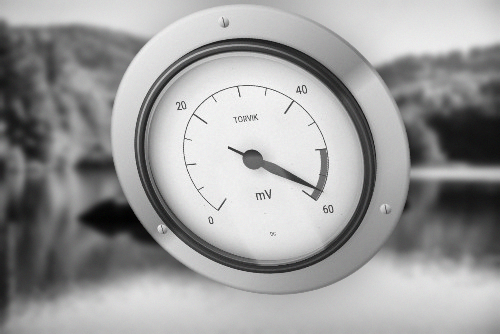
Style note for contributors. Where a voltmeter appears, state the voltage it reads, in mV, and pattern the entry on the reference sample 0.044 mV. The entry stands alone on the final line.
57.5 mV
